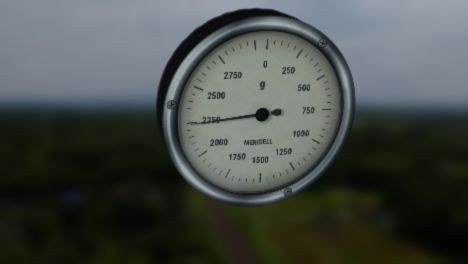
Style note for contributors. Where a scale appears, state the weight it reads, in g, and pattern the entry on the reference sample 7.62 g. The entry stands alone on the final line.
2250 g
